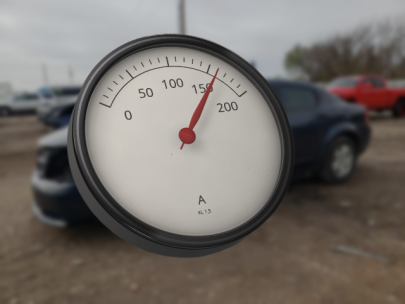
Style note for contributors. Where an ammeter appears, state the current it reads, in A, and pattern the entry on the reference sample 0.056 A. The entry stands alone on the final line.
160 A
